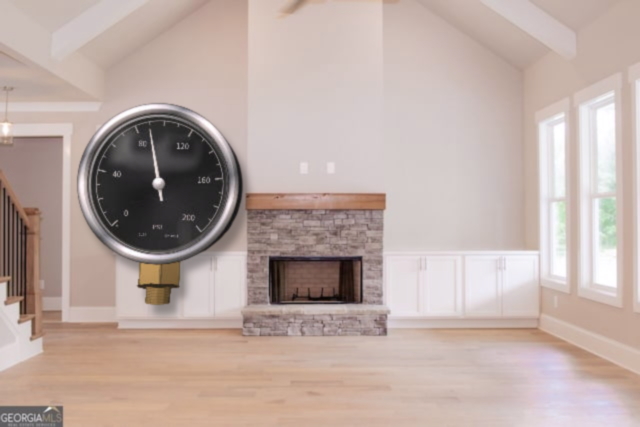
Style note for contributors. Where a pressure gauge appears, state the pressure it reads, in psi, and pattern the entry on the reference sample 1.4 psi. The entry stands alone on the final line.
90 psi
